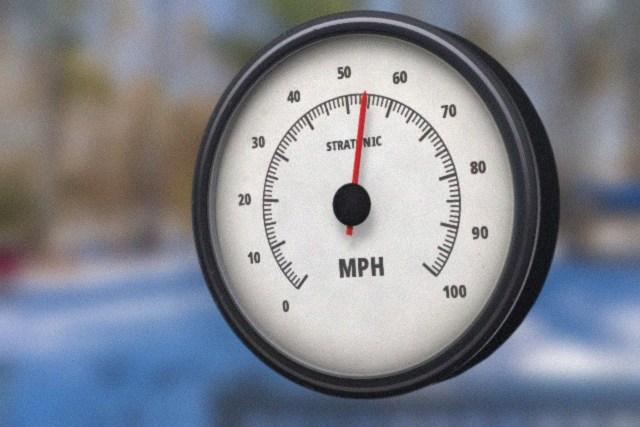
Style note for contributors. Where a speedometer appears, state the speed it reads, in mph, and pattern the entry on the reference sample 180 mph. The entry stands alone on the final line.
55 mph
